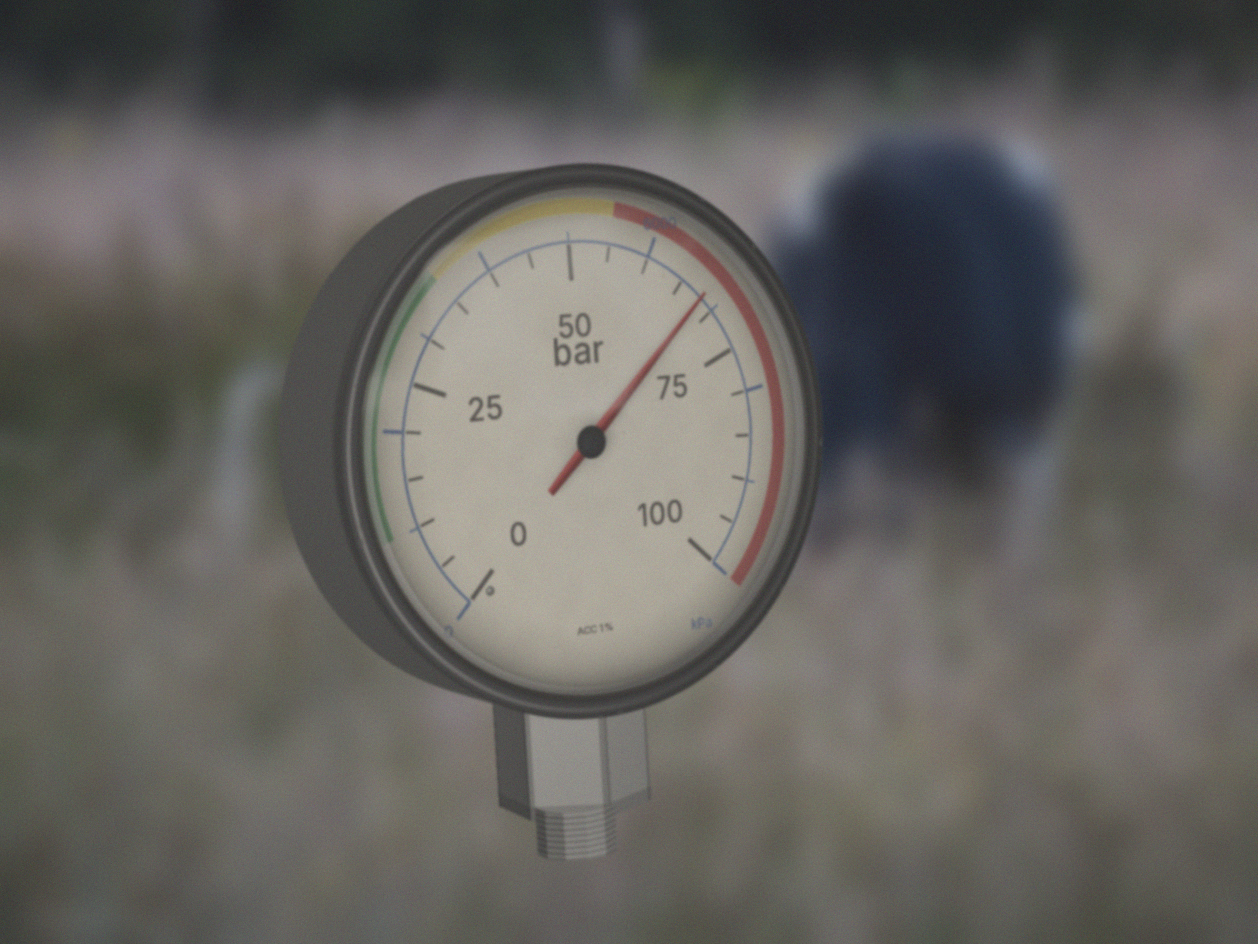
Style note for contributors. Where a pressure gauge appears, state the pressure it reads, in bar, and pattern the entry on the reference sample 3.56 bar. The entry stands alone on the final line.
67.5 bar
